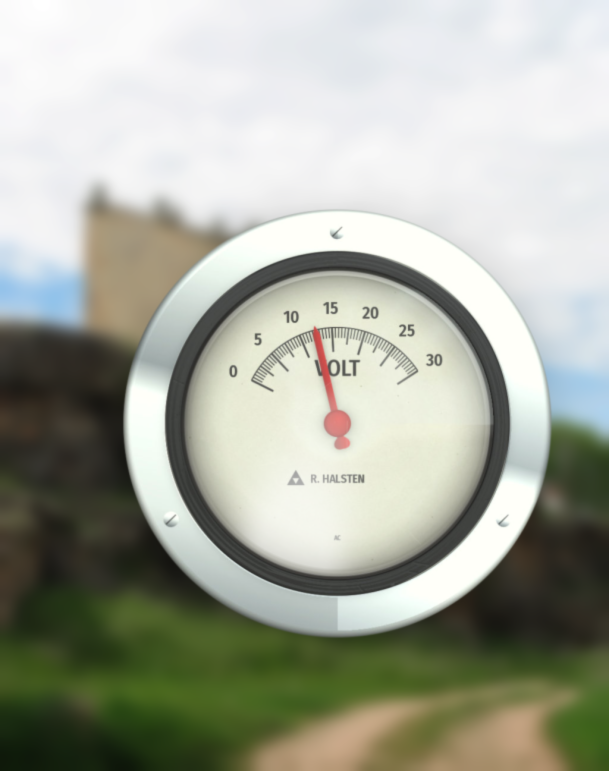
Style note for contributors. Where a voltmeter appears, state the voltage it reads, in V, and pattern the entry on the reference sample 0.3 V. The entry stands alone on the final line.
12.5 V
